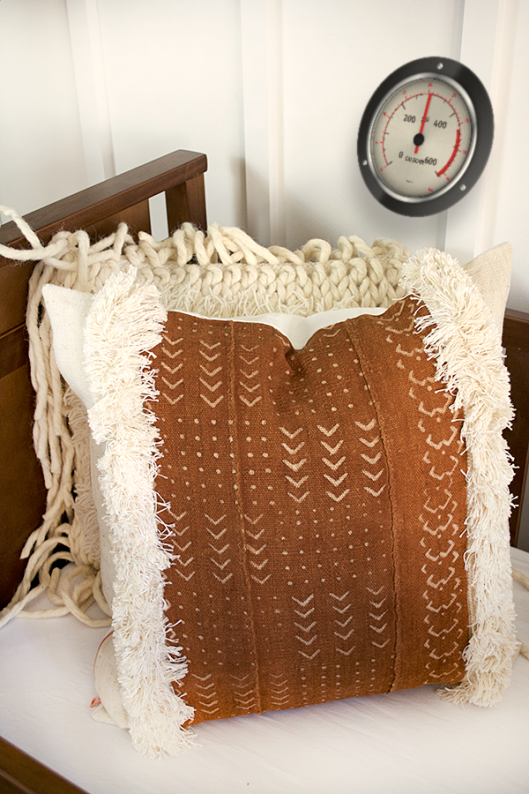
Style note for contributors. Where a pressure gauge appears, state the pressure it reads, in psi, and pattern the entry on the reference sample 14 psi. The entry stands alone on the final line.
300 psi
